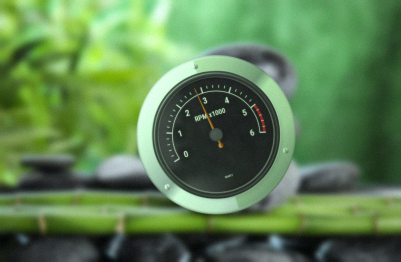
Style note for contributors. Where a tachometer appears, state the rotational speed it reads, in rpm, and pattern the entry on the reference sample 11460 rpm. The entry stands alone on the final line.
2800 rpm
